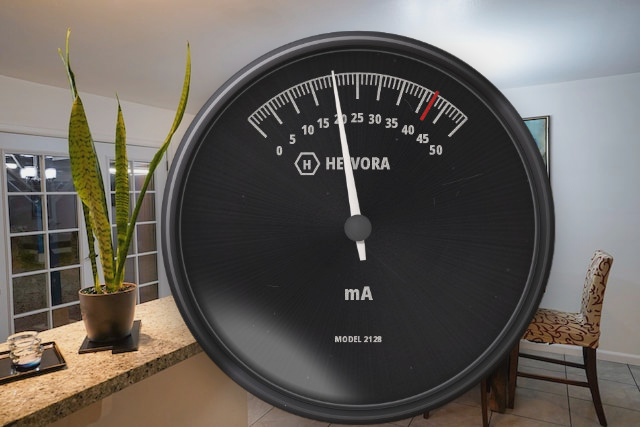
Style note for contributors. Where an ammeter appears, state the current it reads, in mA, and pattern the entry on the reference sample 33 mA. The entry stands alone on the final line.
20 mA
